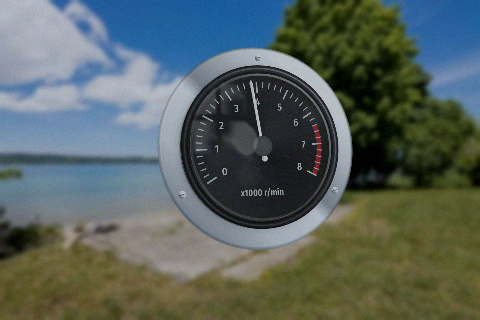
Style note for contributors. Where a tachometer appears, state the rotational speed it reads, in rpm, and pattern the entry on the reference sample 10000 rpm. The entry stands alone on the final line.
3800 rpm
